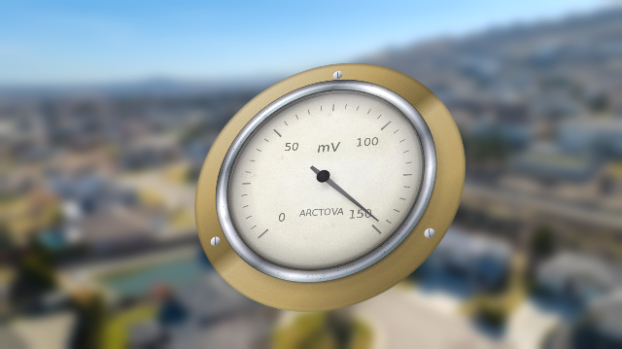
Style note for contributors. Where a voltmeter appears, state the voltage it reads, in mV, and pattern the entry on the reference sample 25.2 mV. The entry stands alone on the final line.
147.5 mV
